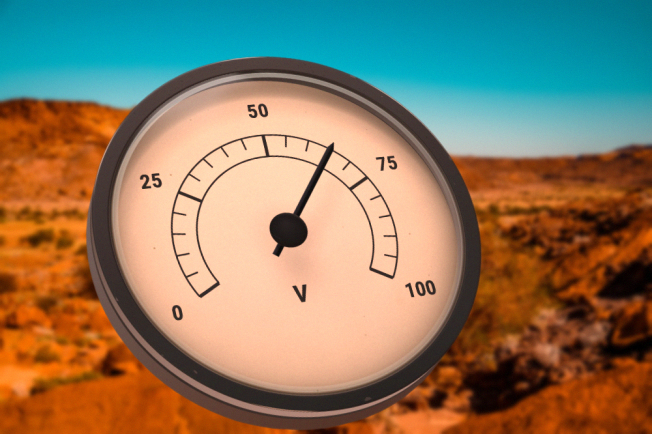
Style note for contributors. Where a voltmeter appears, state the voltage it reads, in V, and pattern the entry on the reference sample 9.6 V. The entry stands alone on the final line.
65 V
